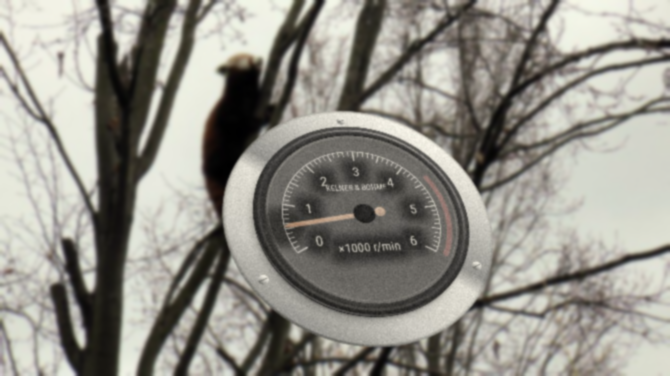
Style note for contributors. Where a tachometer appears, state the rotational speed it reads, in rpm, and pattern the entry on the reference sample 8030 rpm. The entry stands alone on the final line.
500 rpm
